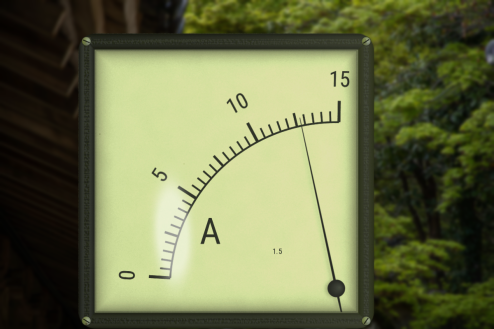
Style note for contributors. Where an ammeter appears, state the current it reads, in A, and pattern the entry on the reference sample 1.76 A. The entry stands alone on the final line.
12.75 A
